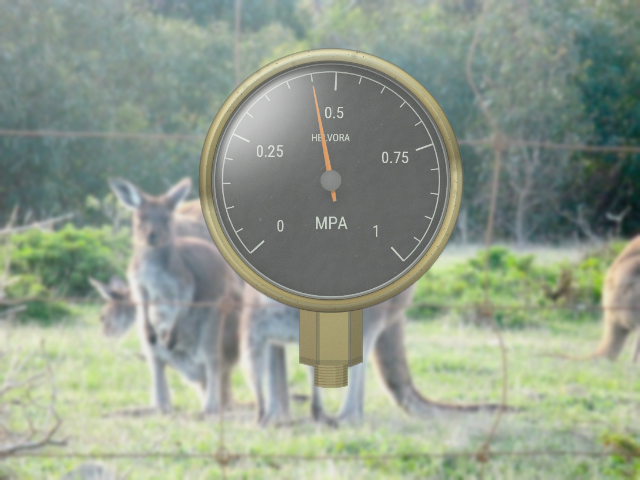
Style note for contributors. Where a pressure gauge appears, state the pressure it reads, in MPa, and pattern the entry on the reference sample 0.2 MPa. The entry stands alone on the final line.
0.45 MPa
